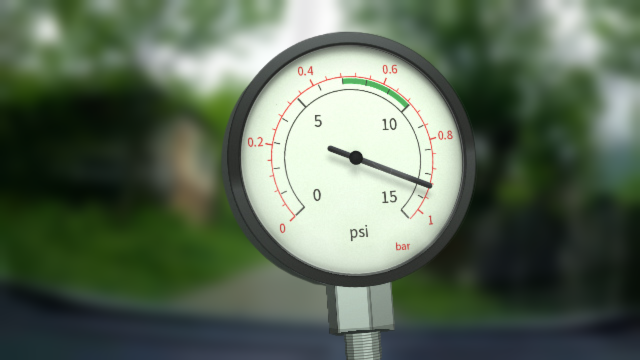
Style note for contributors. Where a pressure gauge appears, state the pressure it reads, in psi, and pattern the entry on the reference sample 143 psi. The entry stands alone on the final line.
13.5 psi
